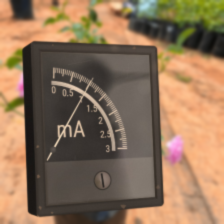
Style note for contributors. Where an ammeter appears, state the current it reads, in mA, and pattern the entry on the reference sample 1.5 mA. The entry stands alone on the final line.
1 mA
